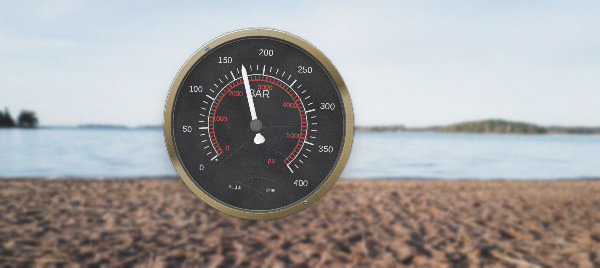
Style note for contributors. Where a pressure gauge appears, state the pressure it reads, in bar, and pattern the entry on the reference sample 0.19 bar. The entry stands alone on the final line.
170 bar
